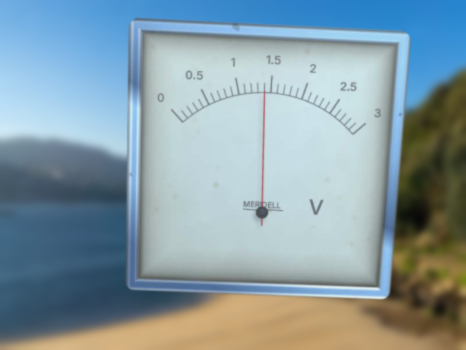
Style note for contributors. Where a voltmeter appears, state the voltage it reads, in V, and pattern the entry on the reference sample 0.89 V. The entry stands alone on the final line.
1.4 V
